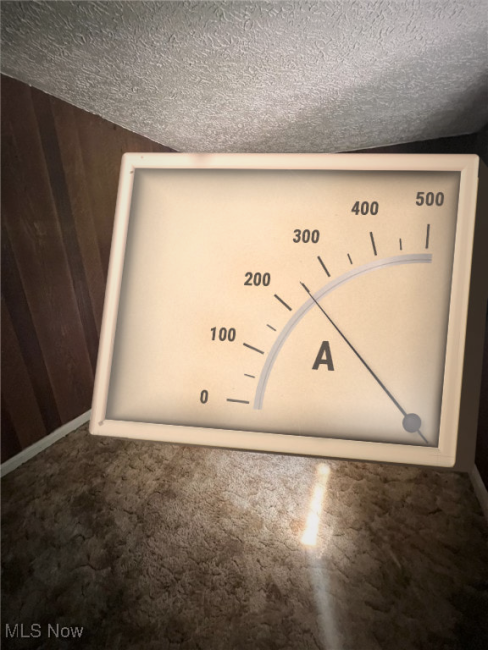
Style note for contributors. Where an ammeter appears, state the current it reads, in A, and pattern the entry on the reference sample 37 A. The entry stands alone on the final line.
250 A
